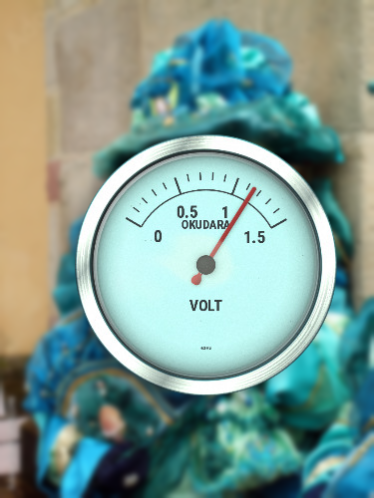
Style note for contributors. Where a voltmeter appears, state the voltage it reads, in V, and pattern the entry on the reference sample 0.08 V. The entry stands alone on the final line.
1.15 V
